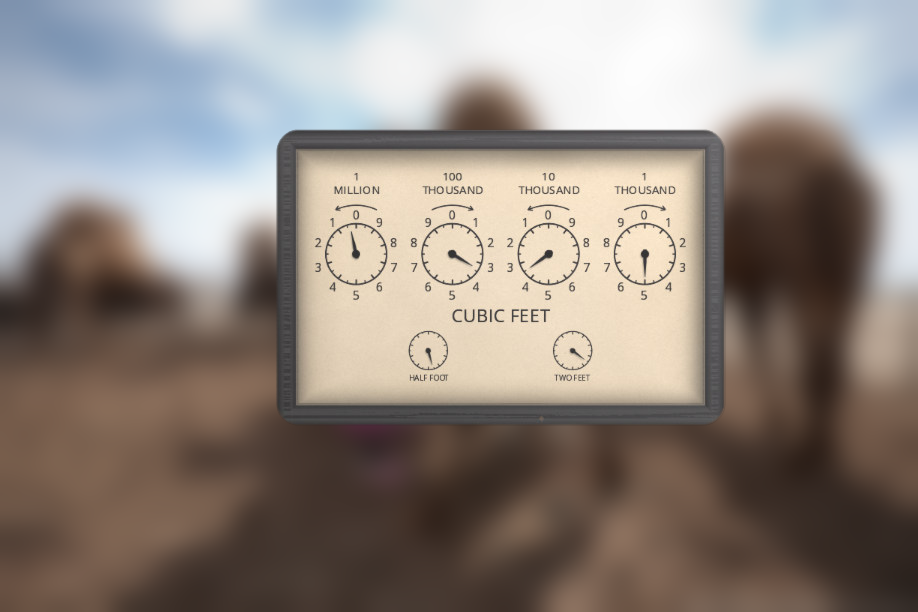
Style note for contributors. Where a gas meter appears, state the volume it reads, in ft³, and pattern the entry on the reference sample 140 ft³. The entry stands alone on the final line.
33500 ft³
